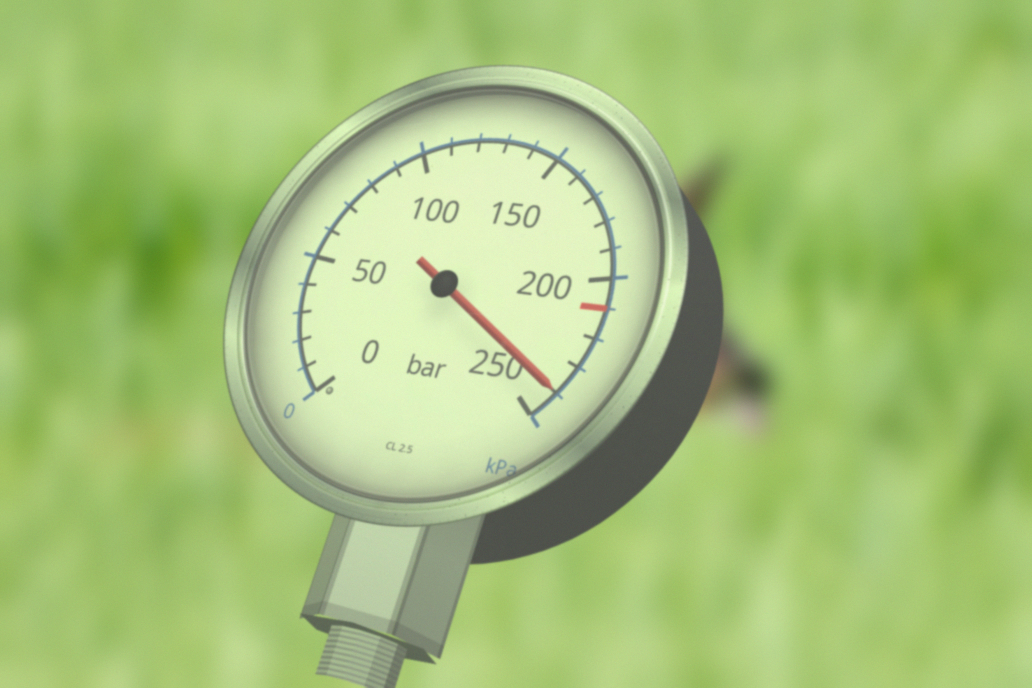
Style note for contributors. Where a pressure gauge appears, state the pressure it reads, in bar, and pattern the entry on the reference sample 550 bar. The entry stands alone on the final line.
240 bar
